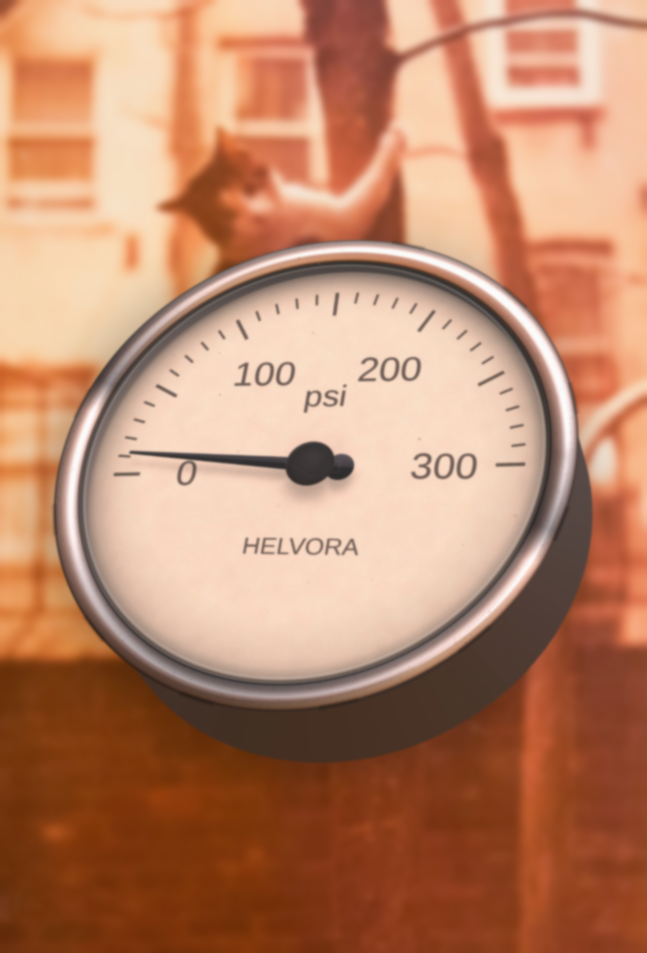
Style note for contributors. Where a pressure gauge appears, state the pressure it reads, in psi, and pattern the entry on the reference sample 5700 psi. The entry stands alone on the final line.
10 psi
